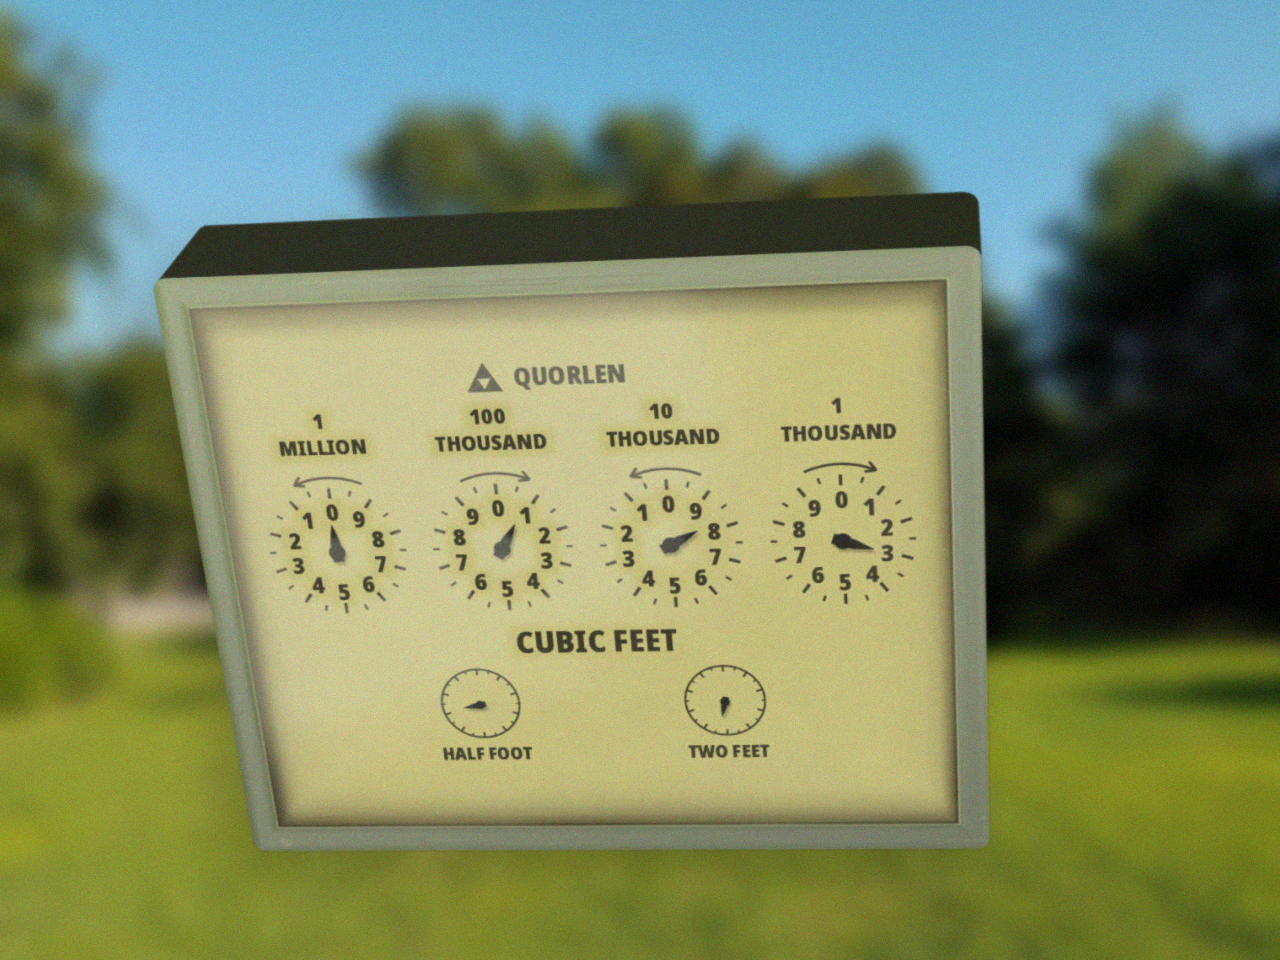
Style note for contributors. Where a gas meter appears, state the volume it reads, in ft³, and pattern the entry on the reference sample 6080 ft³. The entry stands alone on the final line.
8300 ft³
